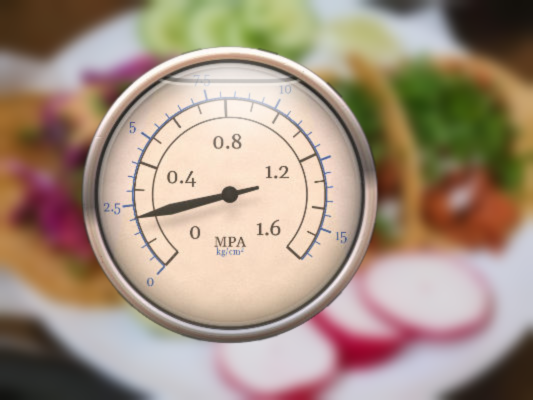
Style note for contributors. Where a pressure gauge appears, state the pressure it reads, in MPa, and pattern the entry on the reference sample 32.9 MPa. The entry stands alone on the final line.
0.2 MPa
